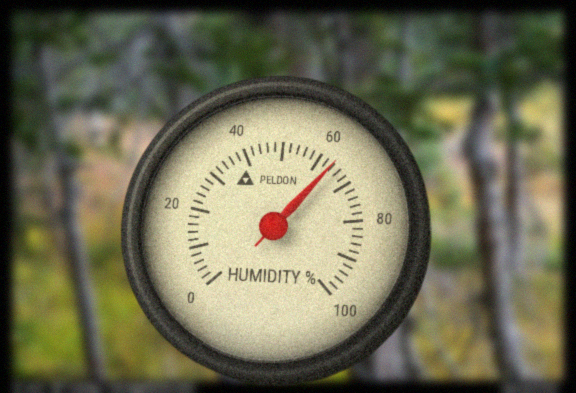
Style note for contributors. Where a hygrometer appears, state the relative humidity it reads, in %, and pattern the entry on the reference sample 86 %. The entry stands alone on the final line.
64 %
